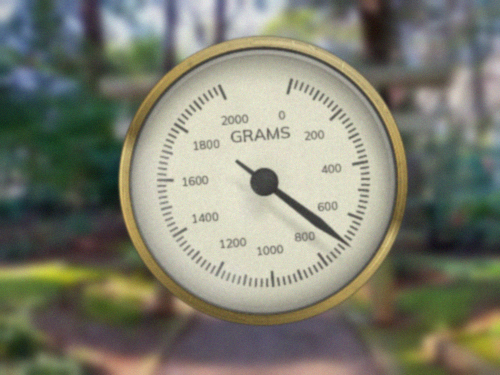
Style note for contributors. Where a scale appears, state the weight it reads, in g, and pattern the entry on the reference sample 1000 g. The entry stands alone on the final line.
700 g
